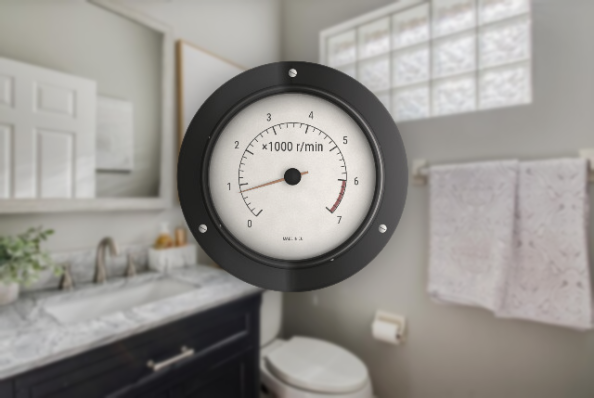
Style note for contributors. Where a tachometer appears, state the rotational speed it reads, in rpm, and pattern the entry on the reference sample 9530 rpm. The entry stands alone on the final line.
800 rpm
